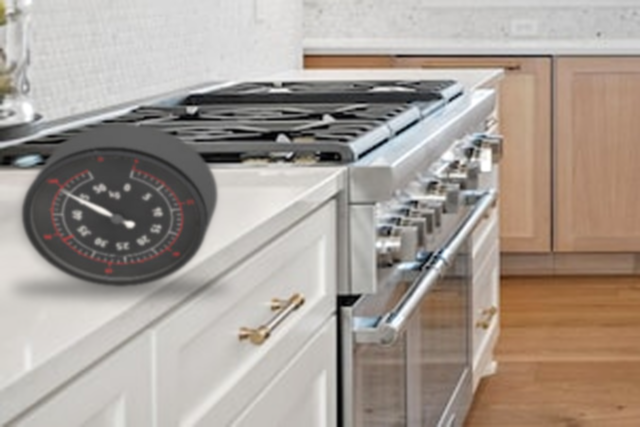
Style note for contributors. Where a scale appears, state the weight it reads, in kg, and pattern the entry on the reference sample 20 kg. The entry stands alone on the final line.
45 kg
